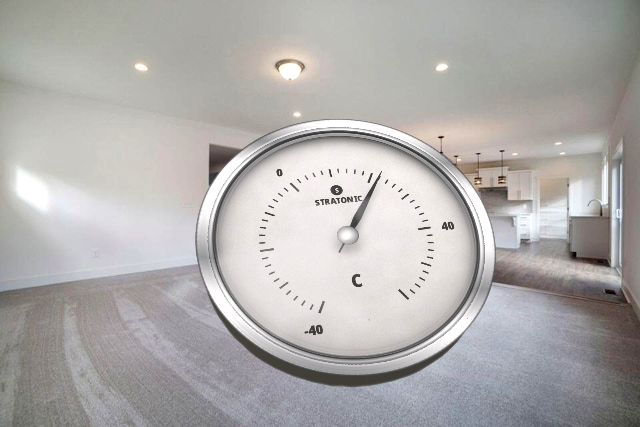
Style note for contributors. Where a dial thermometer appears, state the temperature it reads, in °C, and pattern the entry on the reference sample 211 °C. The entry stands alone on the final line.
22 °C
